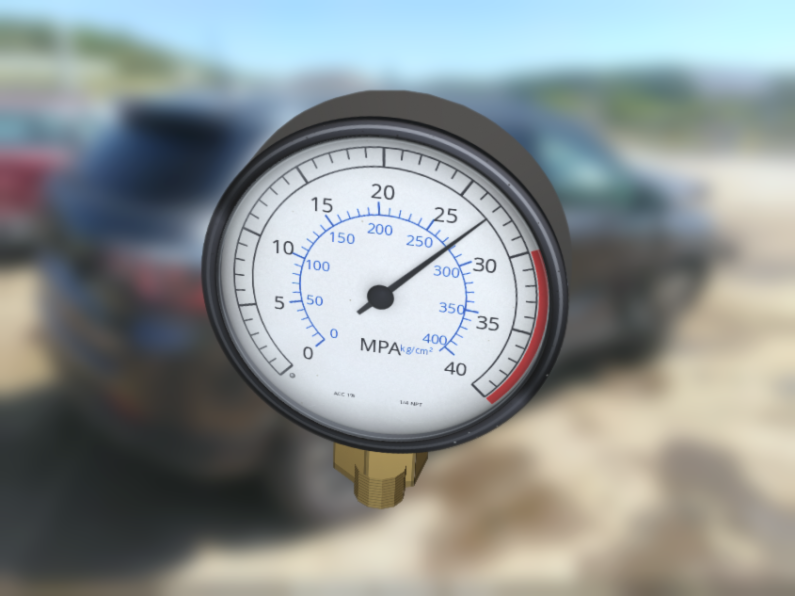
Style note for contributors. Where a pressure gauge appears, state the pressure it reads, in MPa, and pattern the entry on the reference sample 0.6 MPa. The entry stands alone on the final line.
27 MPa
